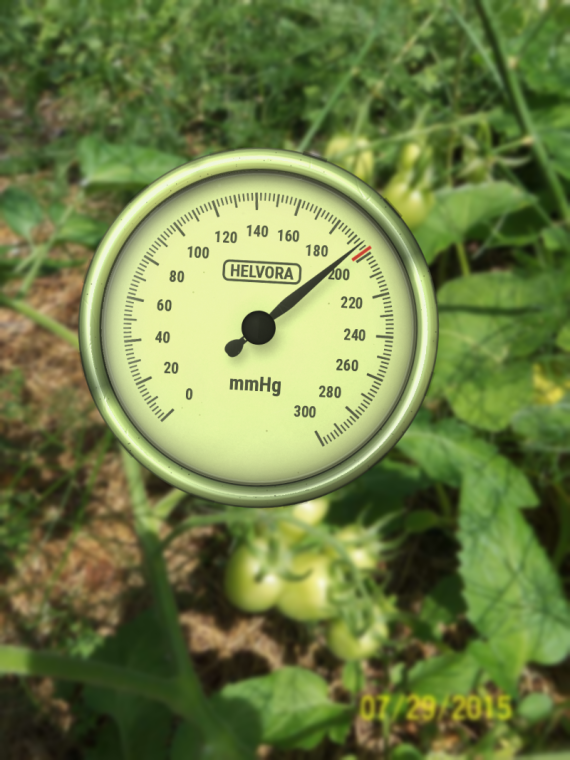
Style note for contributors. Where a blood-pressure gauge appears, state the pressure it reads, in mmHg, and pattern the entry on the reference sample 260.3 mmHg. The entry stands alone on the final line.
194 mmHg
